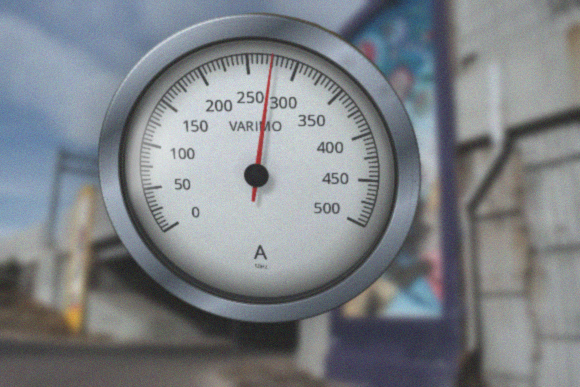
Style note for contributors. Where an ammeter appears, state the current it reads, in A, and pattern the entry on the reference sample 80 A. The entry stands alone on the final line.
275 A
